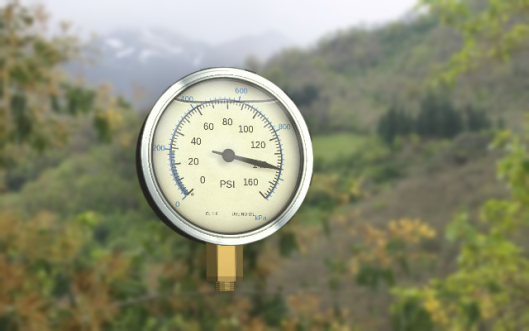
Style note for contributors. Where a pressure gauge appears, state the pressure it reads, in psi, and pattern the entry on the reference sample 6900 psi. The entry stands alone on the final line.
140 psi
